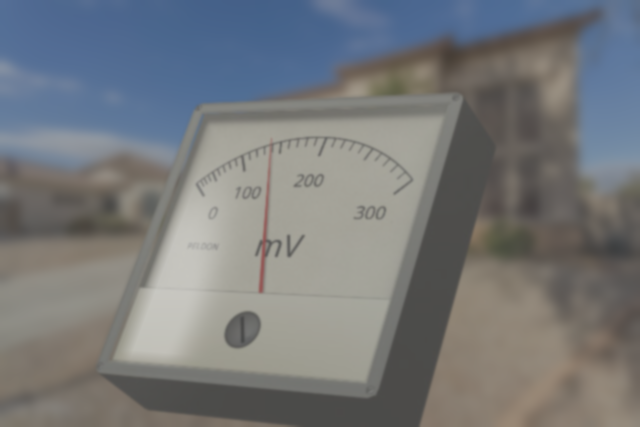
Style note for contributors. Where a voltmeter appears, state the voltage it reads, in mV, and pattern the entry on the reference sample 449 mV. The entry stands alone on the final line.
140 mV
